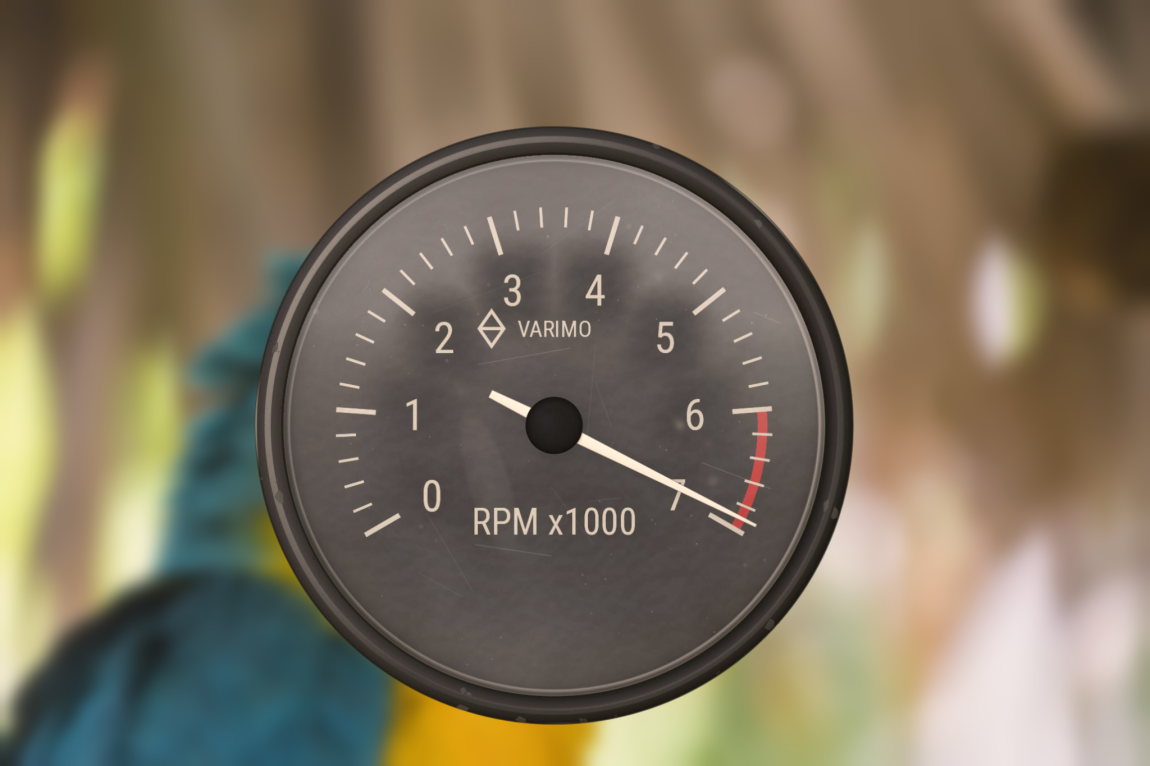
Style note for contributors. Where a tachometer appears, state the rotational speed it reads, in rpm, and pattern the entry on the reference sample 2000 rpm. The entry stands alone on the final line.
6900 rpm
